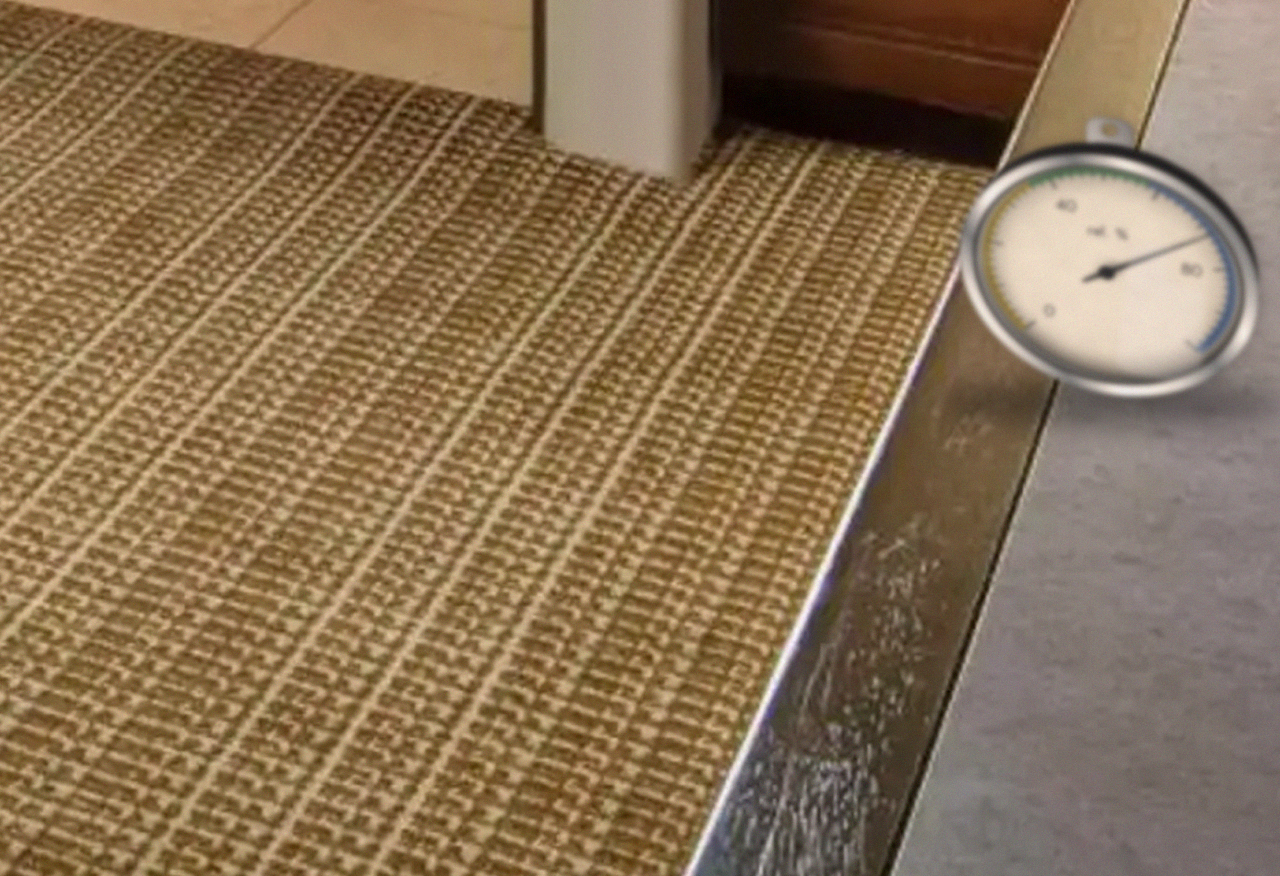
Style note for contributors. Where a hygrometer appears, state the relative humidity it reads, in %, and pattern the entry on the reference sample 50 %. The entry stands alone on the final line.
72 %
